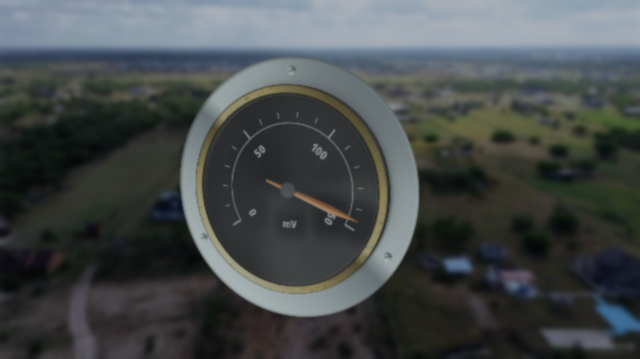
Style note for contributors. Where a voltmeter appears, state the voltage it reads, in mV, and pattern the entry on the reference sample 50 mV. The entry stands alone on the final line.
145 mV
